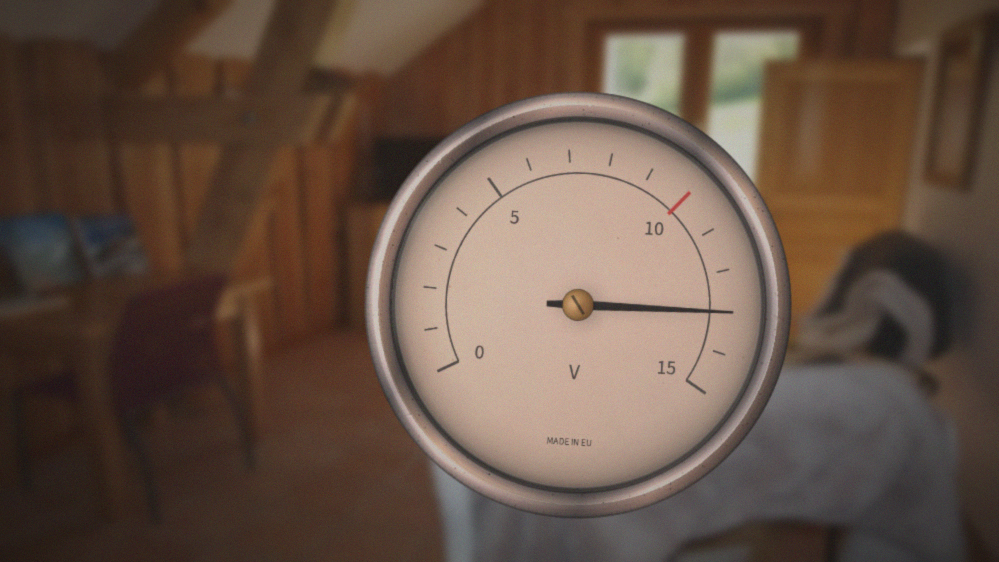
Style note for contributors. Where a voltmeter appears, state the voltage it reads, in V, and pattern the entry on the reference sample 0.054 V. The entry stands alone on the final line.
13 V
